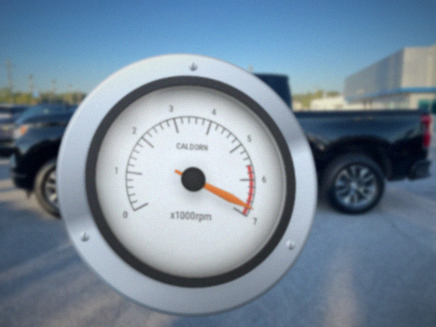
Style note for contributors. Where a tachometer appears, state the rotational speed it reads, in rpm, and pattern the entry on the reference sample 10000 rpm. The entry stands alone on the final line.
6800 rpm
